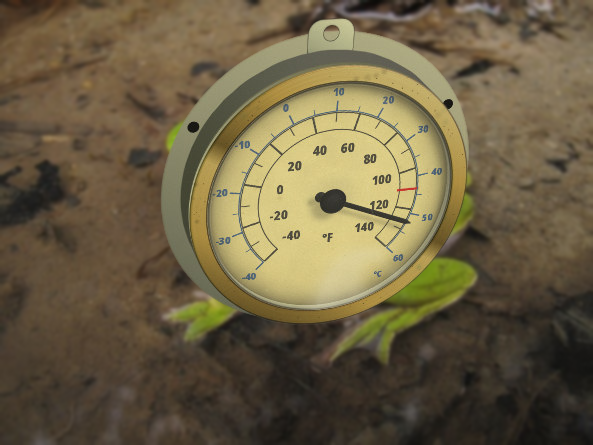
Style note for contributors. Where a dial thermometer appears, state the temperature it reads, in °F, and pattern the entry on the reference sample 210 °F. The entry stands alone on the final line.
125 °F
